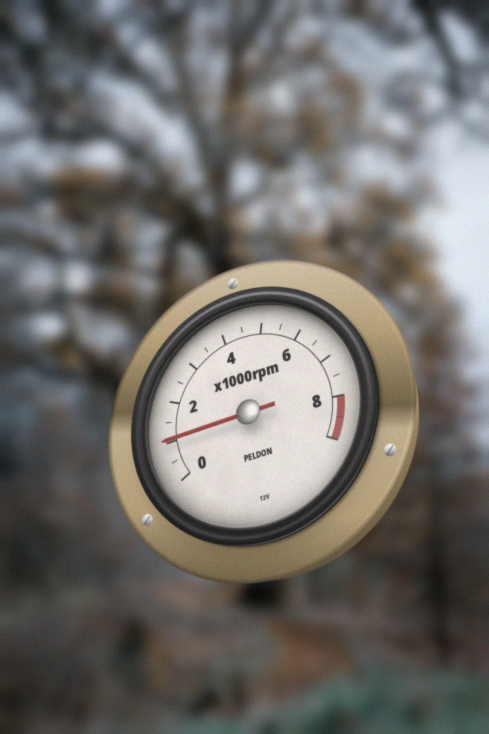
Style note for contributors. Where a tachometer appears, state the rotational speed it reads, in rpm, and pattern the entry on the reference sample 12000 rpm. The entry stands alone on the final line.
1000 rpm
